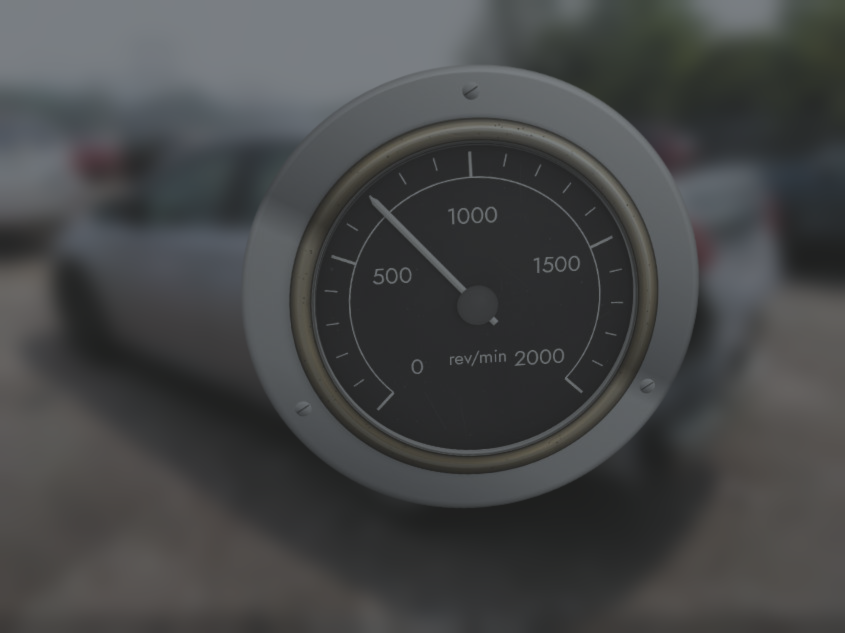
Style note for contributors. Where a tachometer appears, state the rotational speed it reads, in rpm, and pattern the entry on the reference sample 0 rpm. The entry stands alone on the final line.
700 rpm
